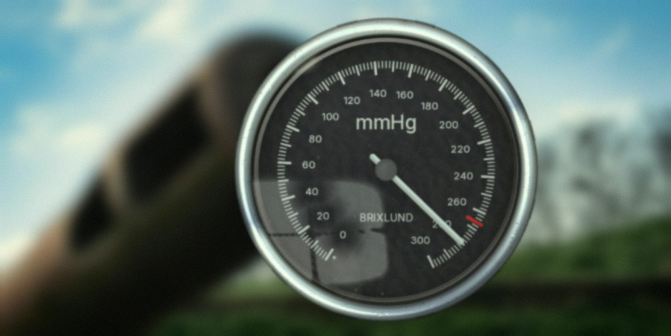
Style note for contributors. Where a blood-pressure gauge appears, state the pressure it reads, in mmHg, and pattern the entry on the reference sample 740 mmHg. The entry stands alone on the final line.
280 mmHg
